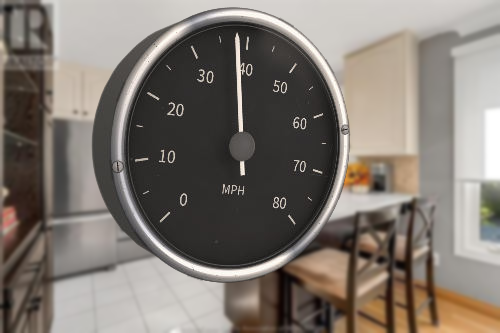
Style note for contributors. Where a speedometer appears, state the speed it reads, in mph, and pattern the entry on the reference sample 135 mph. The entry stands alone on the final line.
37.5 mph
